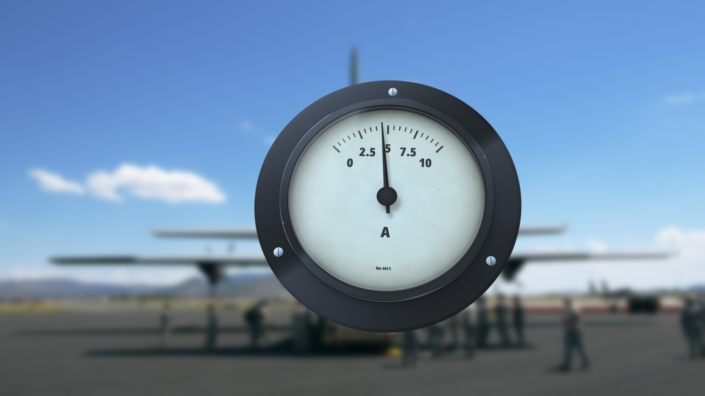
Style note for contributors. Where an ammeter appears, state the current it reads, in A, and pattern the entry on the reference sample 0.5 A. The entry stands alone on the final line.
4.5 A
